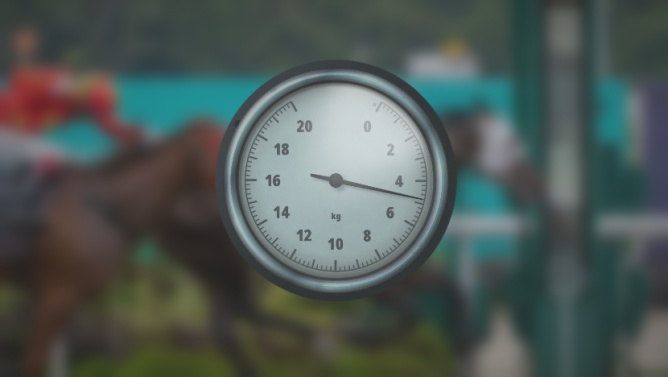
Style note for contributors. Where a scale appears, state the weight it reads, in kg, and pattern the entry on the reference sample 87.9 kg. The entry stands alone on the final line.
4.8 kg
